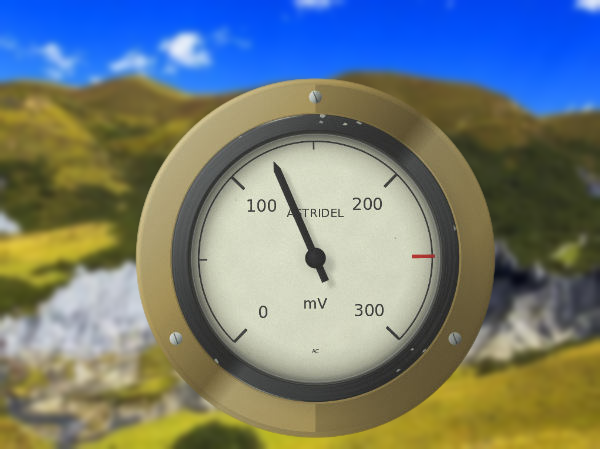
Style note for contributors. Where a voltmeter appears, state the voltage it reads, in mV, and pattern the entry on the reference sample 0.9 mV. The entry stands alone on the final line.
125 mV
